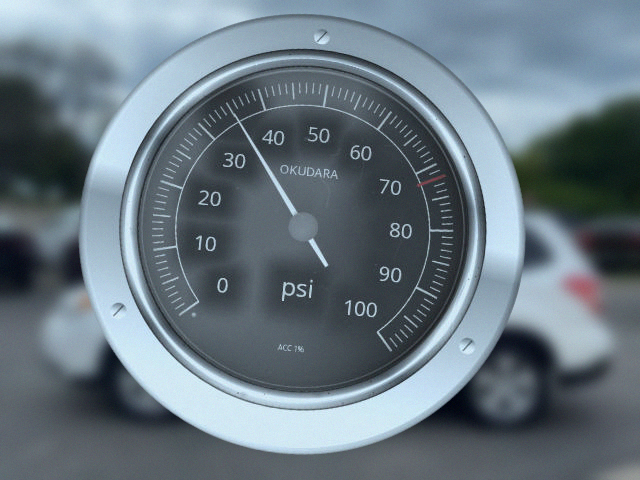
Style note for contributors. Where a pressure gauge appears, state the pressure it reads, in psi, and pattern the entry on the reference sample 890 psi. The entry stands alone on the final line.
35 psi
